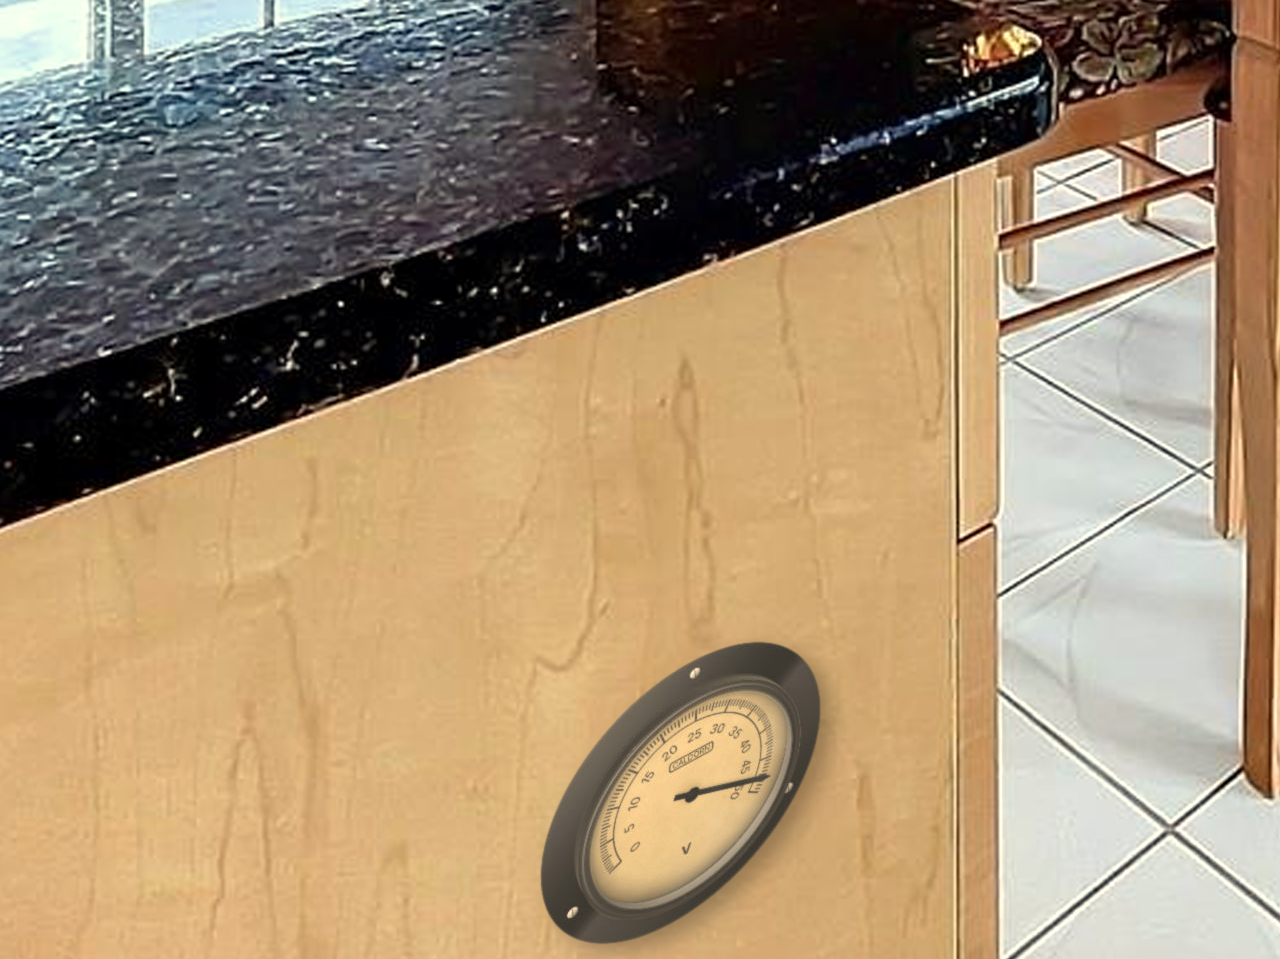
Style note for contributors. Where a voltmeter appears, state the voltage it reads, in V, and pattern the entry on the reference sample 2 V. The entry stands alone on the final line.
47.5 V
